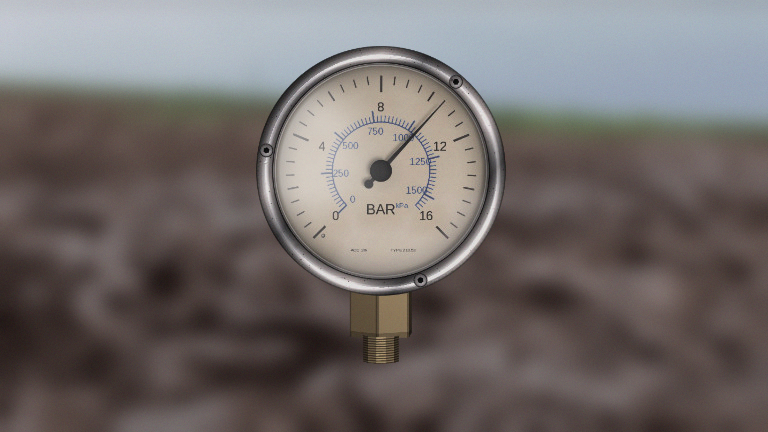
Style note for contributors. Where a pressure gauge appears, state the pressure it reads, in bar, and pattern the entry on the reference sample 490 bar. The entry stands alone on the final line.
10.5 bar
